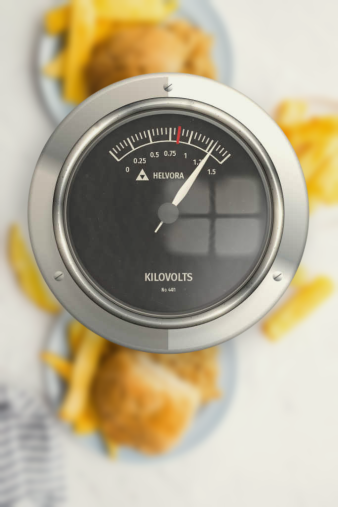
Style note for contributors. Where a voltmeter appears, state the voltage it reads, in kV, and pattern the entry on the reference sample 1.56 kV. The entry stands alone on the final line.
1.3 kV
